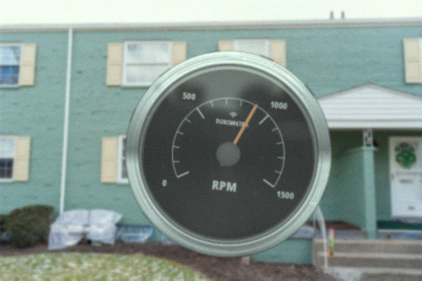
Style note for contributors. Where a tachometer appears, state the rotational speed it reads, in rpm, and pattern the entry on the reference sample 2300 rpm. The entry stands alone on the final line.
900 rpm
